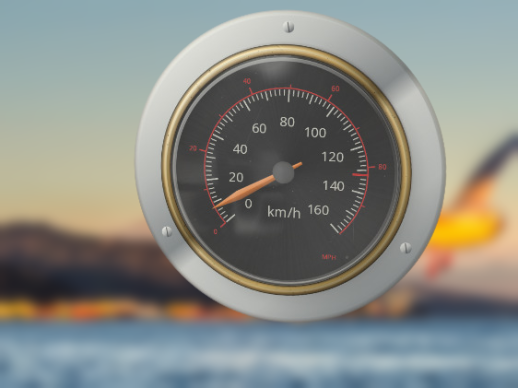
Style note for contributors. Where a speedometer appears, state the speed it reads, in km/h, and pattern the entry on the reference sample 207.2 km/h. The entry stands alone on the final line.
8 km/h
